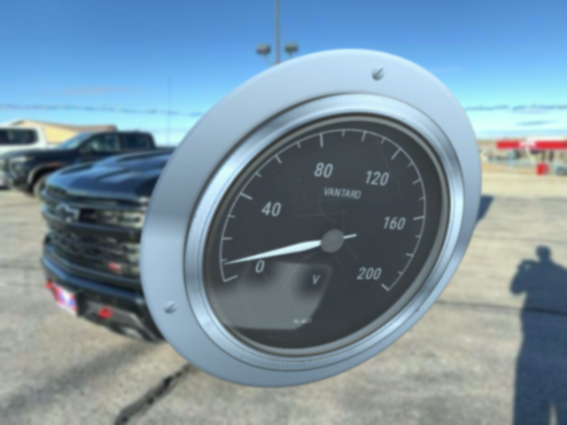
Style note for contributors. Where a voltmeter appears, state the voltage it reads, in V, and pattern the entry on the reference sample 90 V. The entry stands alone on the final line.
10 V
